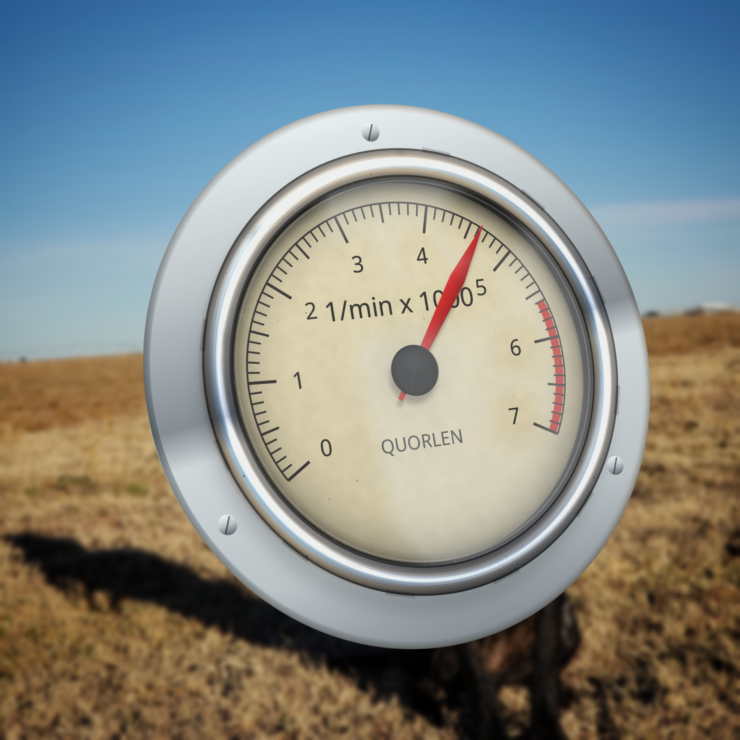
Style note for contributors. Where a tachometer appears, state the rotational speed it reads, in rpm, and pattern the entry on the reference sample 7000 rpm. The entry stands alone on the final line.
4600 rpm
